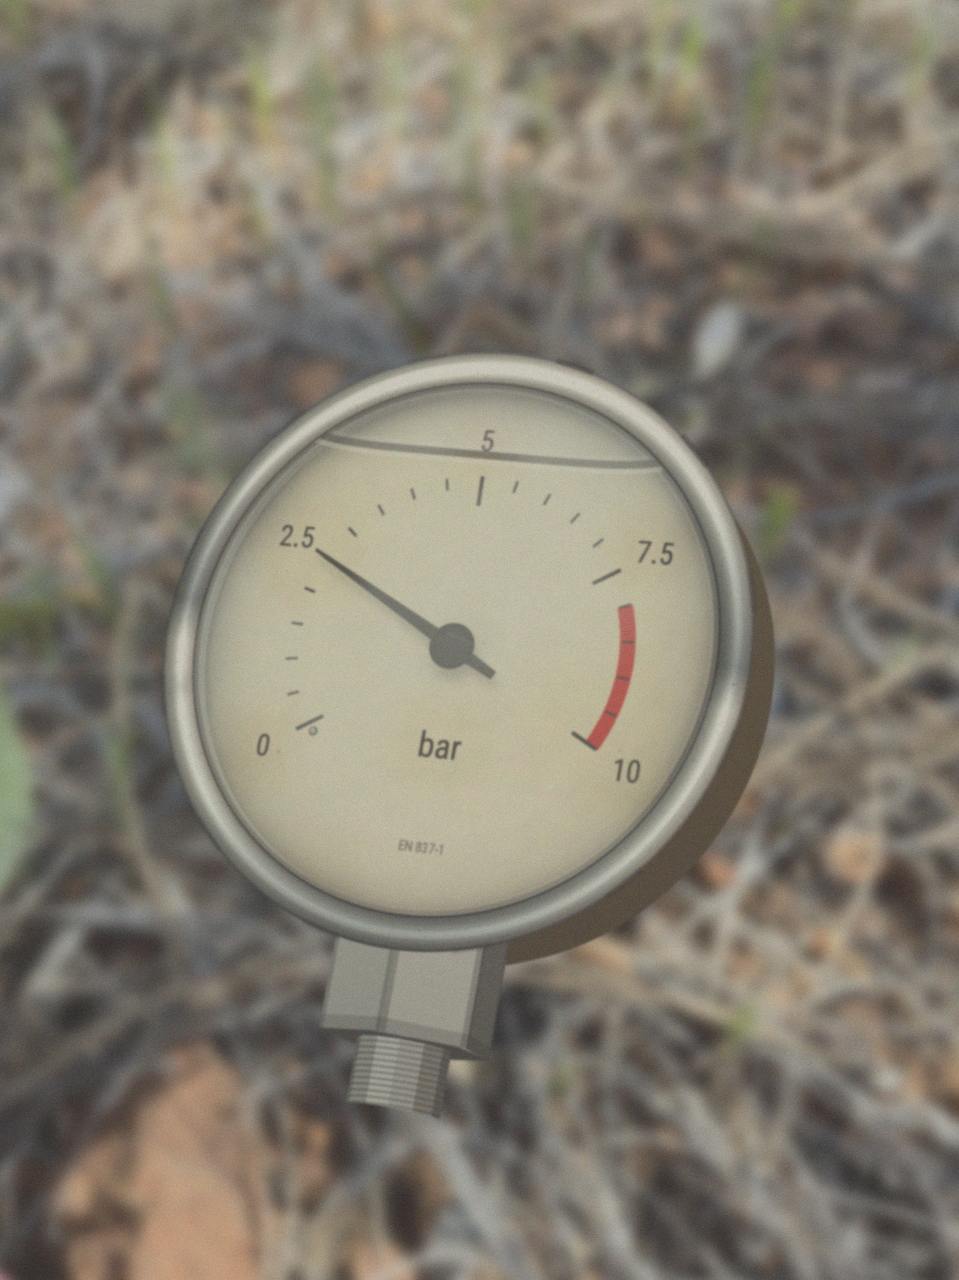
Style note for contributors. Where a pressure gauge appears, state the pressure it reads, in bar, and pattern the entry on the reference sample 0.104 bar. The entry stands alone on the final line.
2.5 bar
